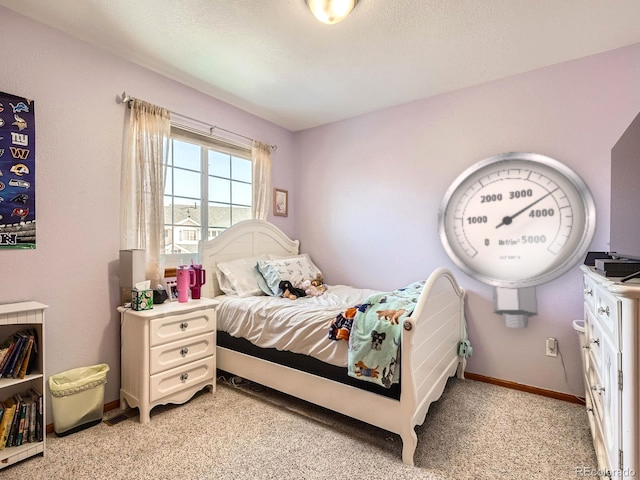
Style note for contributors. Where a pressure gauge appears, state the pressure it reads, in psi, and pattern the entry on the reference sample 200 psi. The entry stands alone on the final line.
3600 psi
